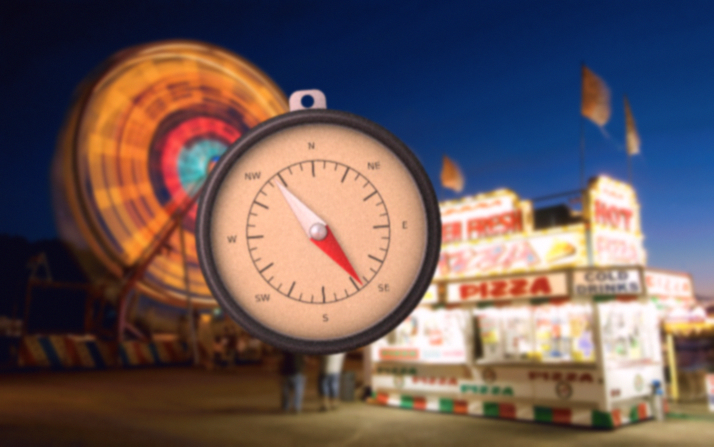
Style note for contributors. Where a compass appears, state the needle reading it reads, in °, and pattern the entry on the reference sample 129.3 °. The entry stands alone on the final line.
145 °
